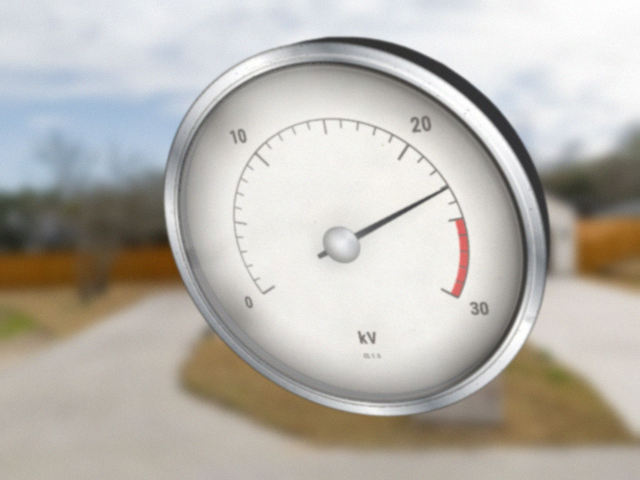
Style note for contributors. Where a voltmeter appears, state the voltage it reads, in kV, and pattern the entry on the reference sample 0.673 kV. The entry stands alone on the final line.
23 kV
